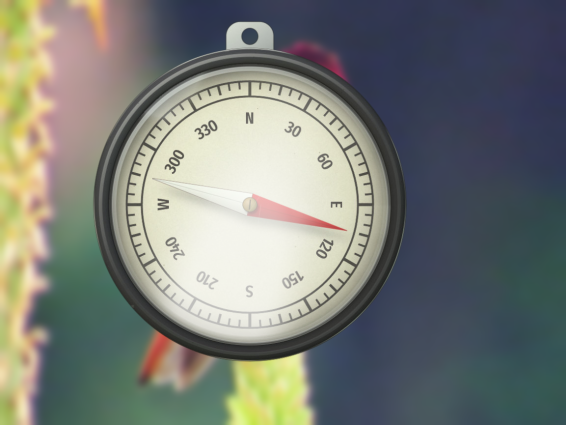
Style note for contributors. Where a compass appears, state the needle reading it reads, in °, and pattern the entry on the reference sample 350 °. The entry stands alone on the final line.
105 °
